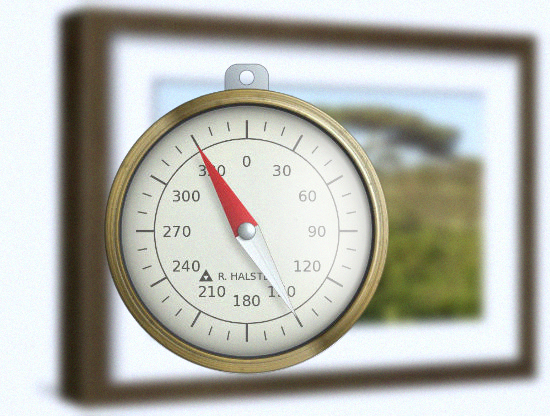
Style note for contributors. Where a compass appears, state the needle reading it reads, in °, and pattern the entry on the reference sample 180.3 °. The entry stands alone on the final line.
330 °
